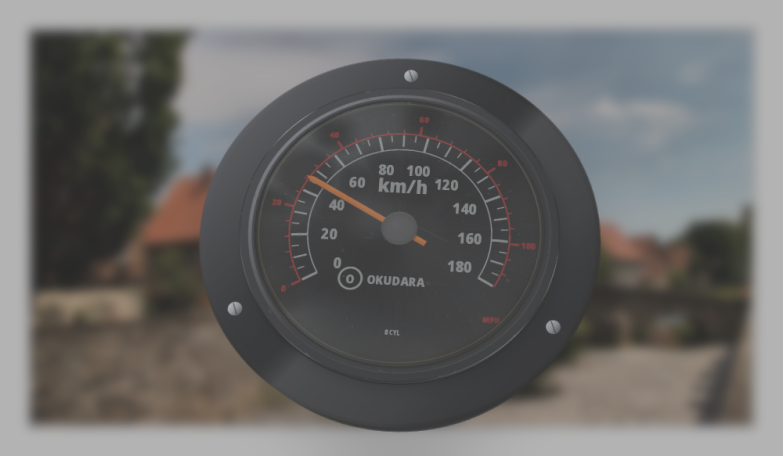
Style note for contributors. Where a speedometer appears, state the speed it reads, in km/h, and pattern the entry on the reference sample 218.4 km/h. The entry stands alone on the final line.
45 km/h
